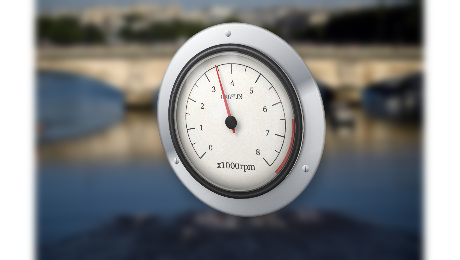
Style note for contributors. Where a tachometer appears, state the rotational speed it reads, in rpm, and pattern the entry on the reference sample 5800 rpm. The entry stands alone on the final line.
3500 rpm
